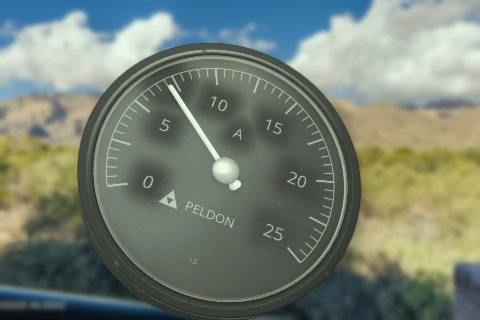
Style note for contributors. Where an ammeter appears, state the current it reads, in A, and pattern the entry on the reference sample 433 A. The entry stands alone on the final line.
7 A
